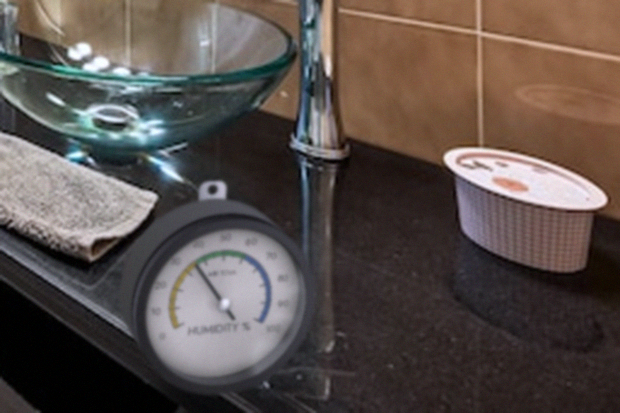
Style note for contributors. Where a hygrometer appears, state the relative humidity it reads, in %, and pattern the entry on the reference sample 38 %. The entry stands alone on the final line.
35 %
